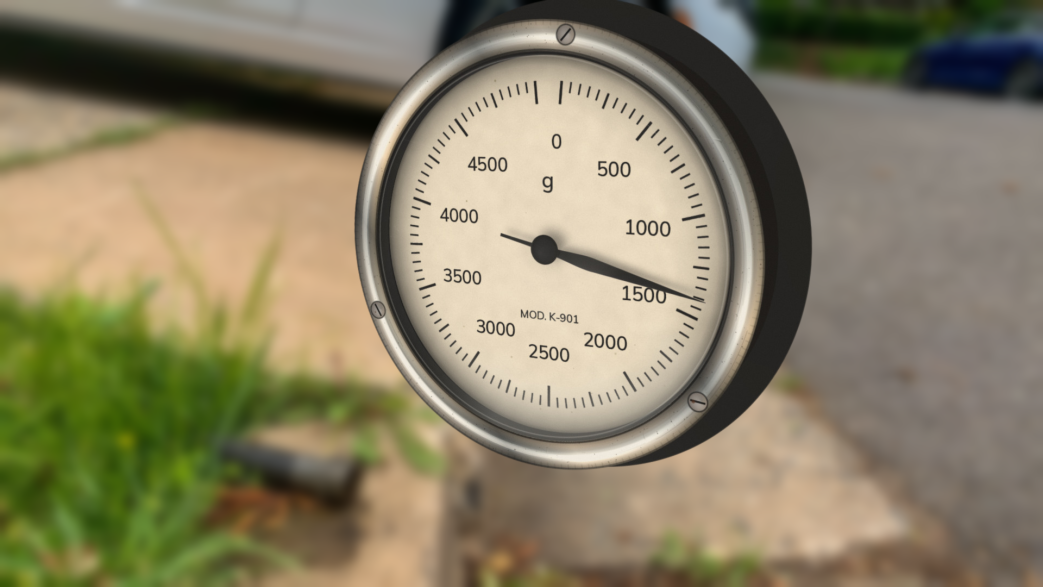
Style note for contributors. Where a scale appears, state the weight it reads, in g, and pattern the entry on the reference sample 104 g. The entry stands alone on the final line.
1400 g
